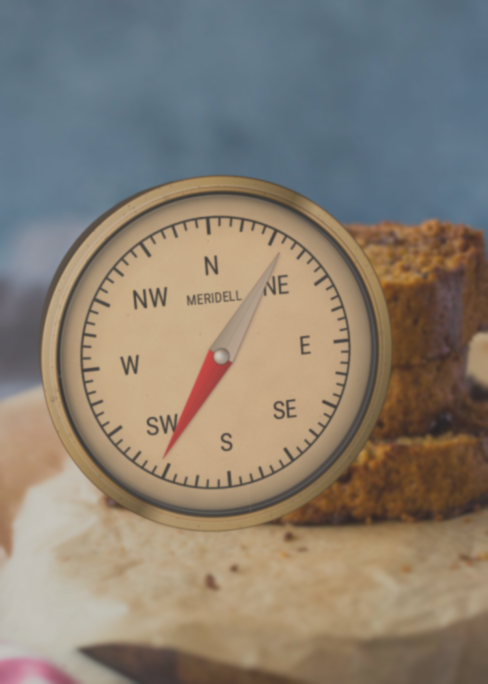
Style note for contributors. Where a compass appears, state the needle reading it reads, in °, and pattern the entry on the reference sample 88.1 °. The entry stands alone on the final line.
215 °
